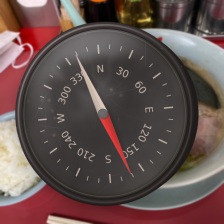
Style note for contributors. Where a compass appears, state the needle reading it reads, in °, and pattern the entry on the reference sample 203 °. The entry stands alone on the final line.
160 °
